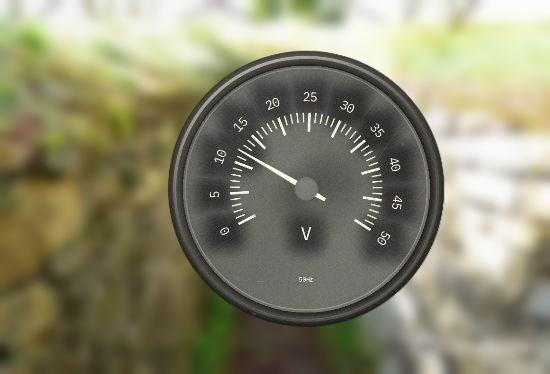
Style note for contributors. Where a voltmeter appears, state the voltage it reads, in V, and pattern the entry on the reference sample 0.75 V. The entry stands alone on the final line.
12 V
